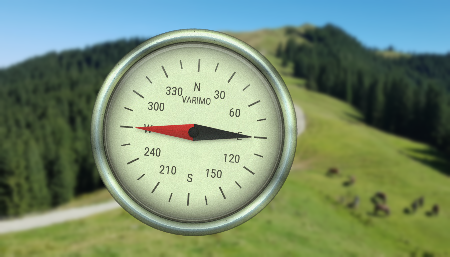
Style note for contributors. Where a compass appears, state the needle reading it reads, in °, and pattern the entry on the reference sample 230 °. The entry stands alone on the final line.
270 °
